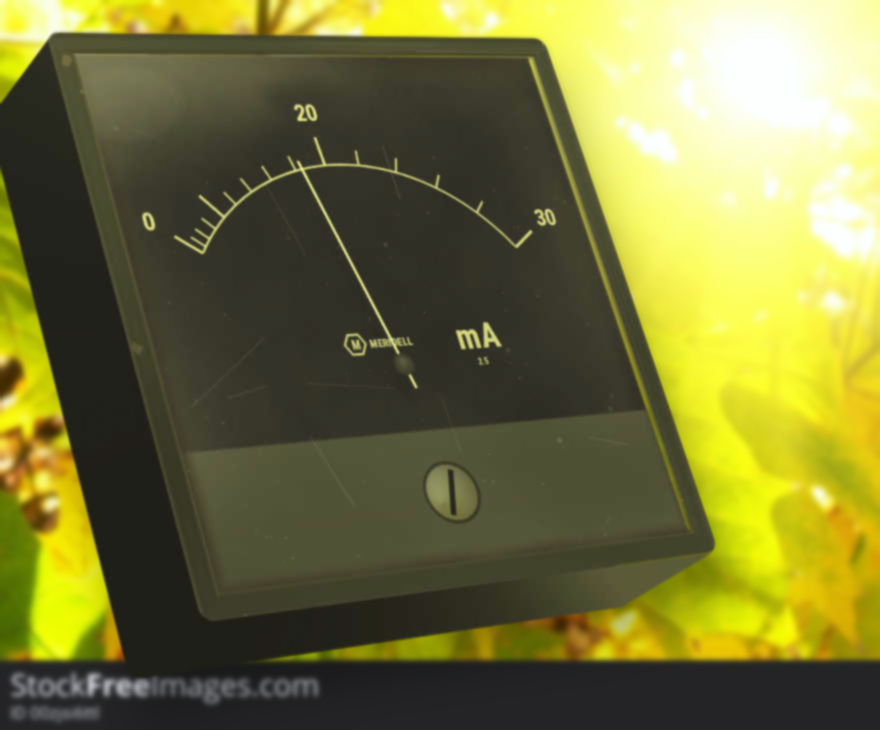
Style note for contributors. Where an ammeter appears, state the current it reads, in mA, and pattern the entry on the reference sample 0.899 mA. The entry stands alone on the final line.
18 mA
